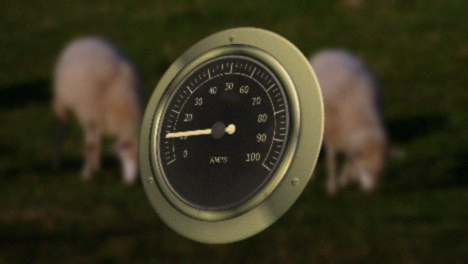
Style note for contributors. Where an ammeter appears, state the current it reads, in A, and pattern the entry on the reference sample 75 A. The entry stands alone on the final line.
10 A
